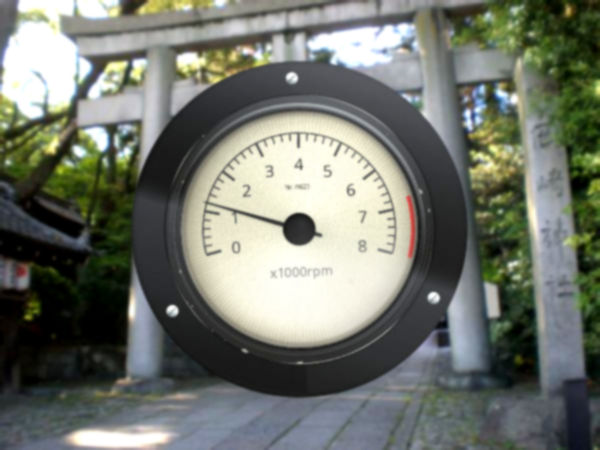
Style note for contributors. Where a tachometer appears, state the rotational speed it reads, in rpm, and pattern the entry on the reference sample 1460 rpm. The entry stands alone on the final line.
1200 rpm
